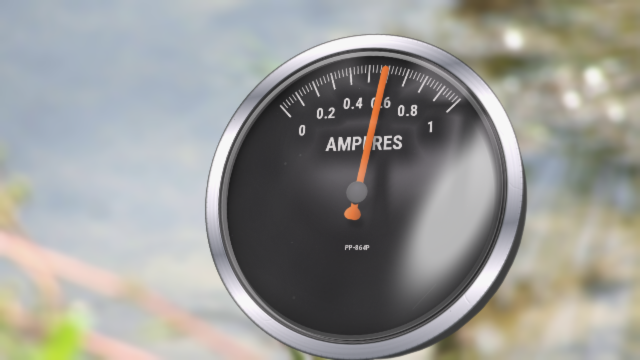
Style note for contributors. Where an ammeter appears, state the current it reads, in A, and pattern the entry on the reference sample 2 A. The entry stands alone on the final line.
0.6 A
